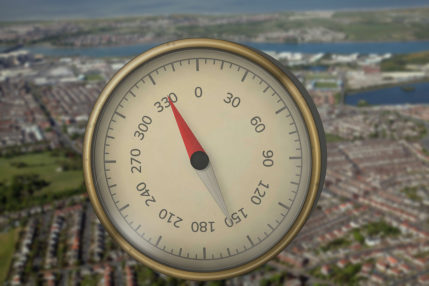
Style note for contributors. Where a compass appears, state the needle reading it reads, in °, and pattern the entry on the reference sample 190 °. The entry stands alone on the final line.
335 °
